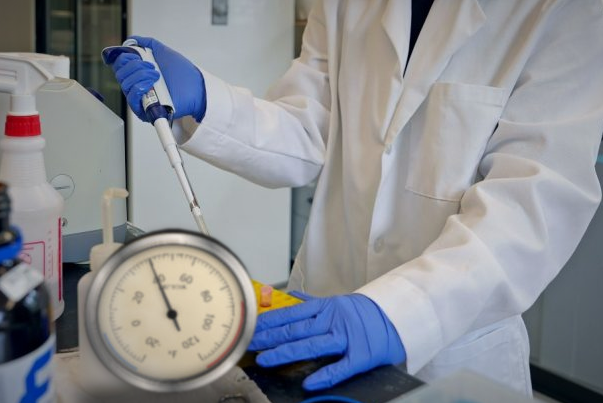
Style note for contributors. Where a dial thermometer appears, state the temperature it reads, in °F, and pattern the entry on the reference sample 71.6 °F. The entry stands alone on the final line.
40 °F
